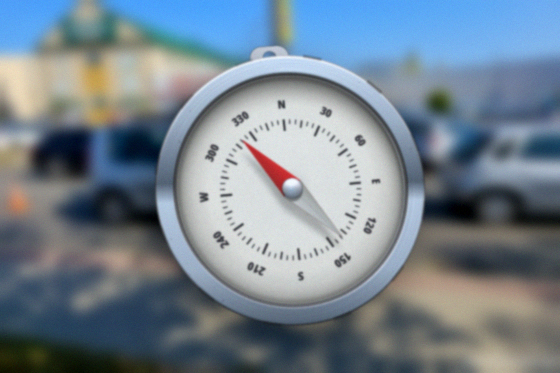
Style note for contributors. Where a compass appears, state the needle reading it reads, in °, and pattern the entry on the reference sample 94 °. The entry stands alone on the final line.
320 °
